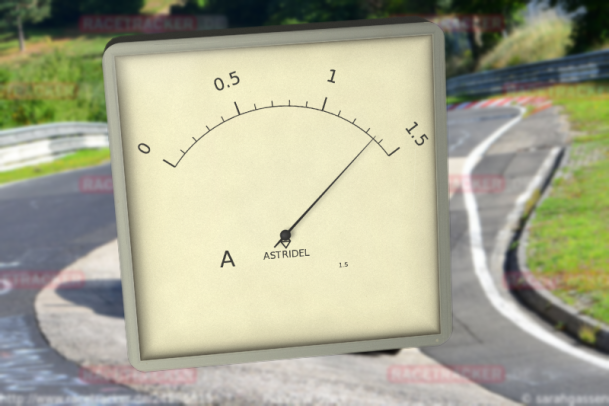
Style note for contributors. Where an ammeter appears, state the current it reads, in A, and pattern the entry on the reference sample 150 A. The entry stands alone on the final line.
1.35 A
